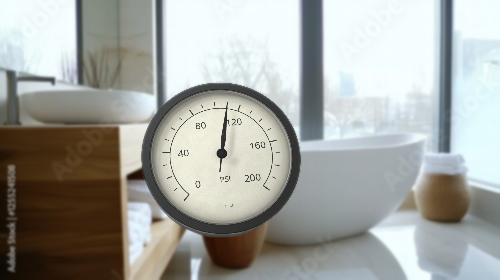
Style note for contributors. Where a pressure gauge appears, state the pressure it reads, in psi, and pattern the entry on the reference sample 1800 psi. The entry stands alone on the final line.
110 psi
